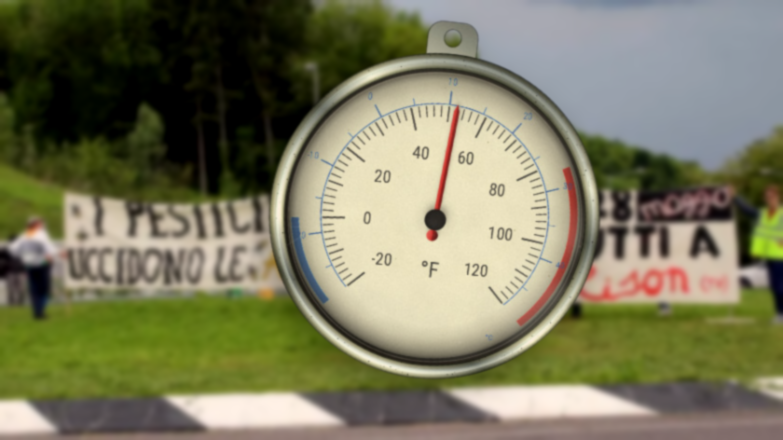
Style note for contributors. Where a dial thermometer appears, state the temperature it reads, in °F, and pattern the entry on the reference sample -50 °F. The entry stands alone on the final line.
52 °F
